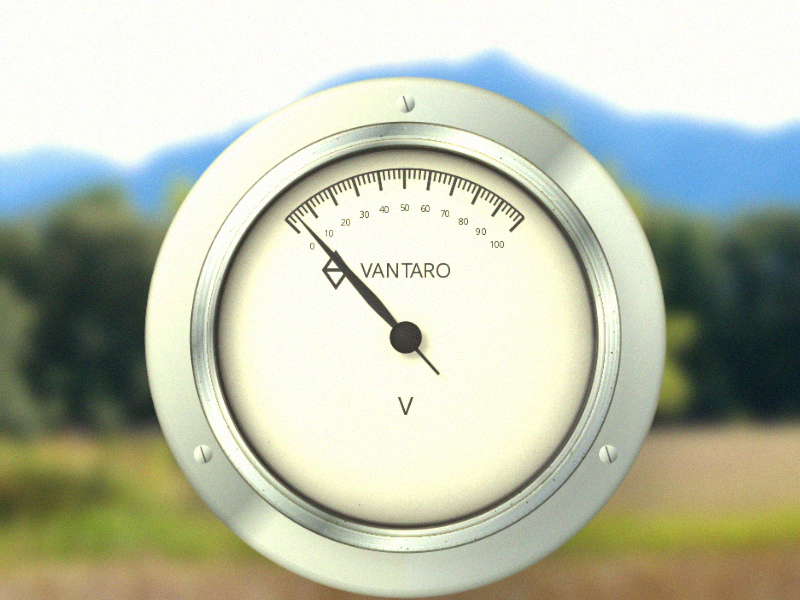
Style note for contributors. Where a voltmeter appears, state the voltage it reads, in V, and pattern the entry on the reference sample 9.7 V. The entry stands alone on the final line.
4 V
